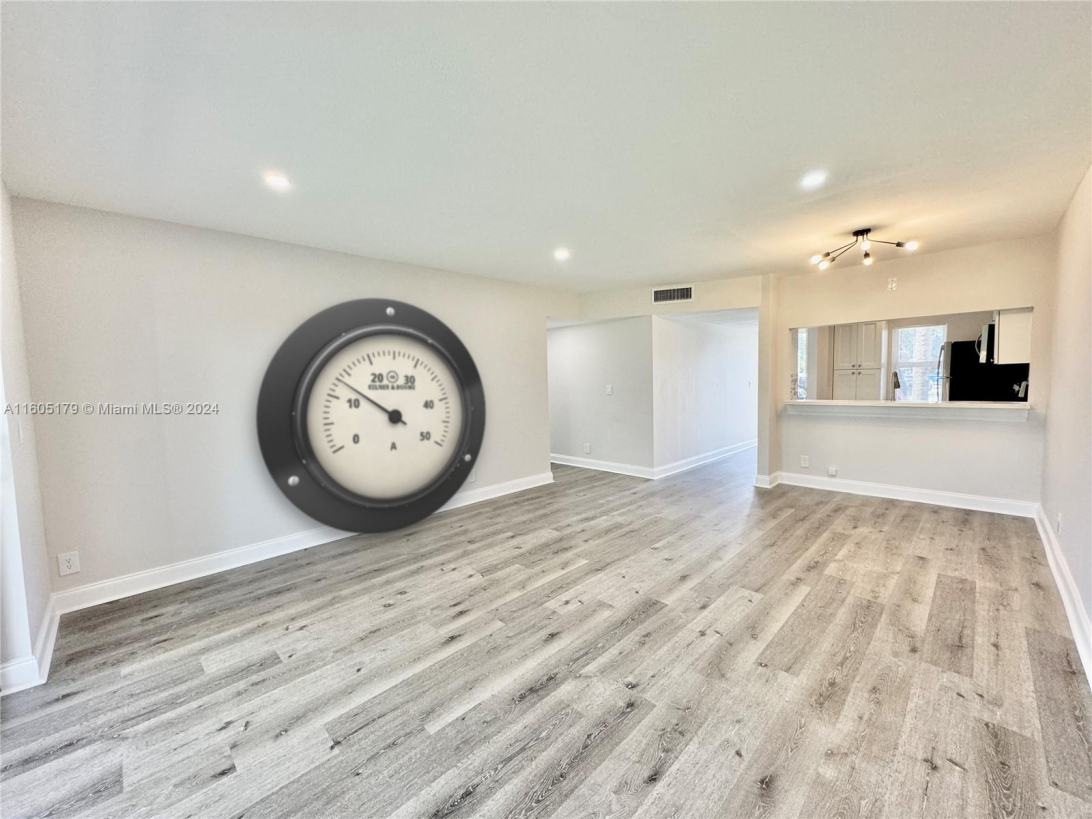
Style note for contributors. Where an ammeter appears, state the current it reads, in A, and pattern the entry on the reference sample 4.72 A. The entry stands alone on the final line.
13 A
